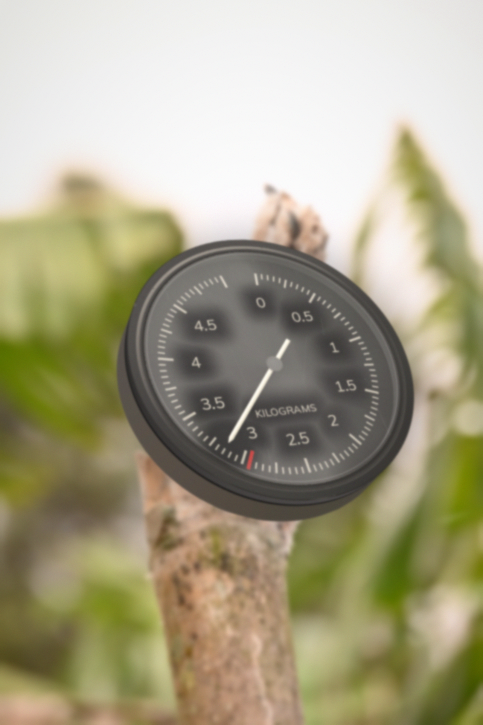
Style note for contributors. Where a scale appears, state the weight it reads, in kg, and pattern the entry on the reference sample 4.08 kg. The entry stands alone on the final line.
3.15 kg
